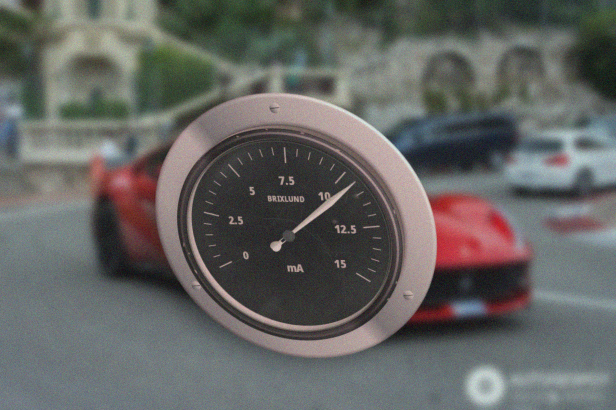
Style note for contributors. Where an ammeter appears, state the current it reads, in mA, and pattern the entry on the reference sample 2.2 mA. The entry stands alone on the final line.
10.5 mA
